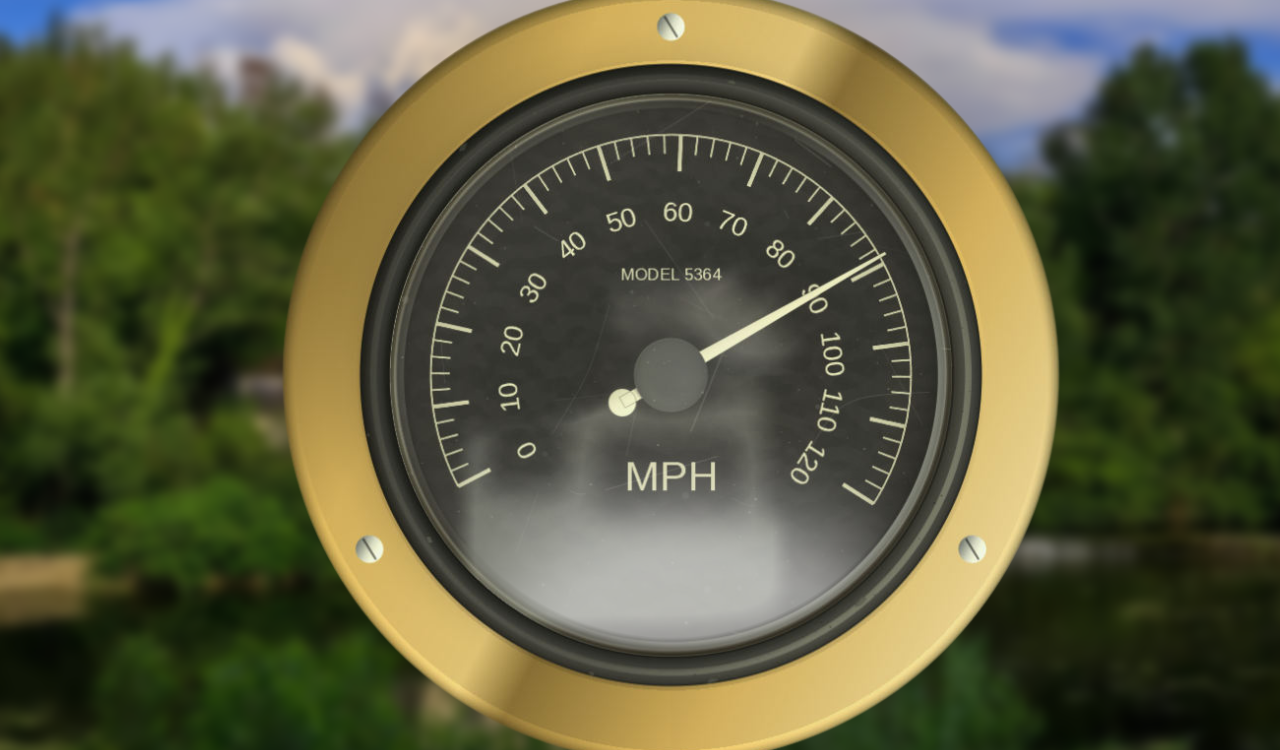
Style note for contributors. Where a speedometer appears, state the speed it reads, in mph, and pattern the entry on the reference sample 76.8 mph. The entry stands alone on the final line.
89 mph
